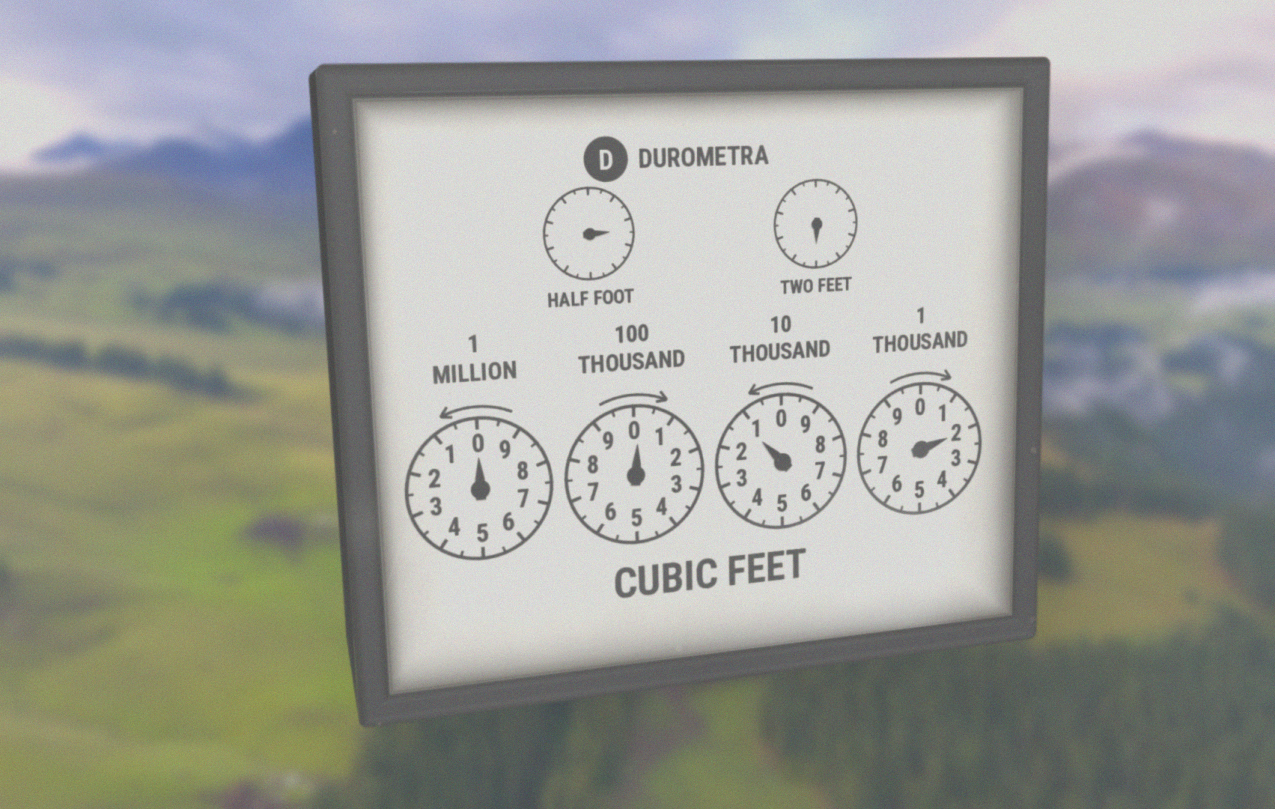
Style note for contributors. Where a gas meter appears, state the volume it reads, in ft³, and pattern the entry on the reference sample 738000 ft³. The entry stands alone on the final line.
1200 ft³
